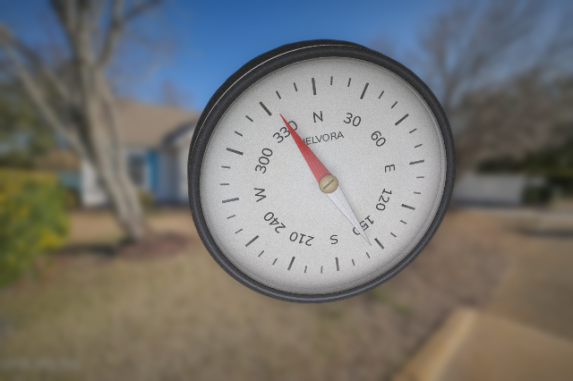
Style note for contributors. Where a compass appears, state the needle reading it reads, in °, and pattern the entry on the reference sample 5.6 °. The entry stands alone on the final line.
335 °
